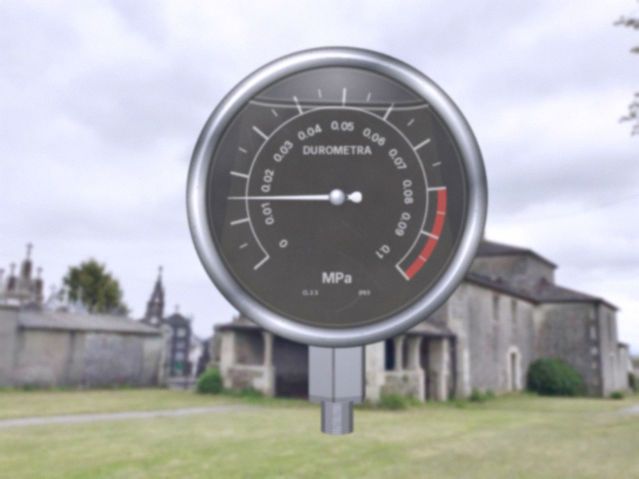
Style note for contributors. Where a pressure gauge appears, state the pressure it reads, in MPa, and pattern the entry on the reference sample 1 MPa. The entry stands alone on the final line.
0.015 MPa
